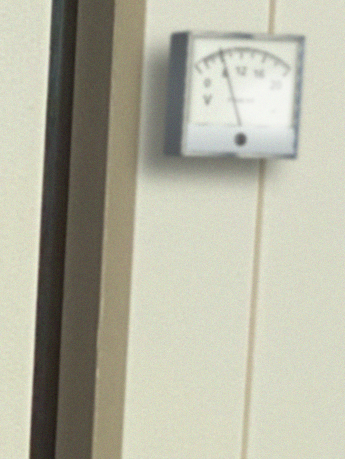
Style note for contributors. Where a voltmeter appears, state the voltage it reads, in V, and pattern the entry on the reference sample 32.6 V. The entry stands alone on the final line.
8 V
